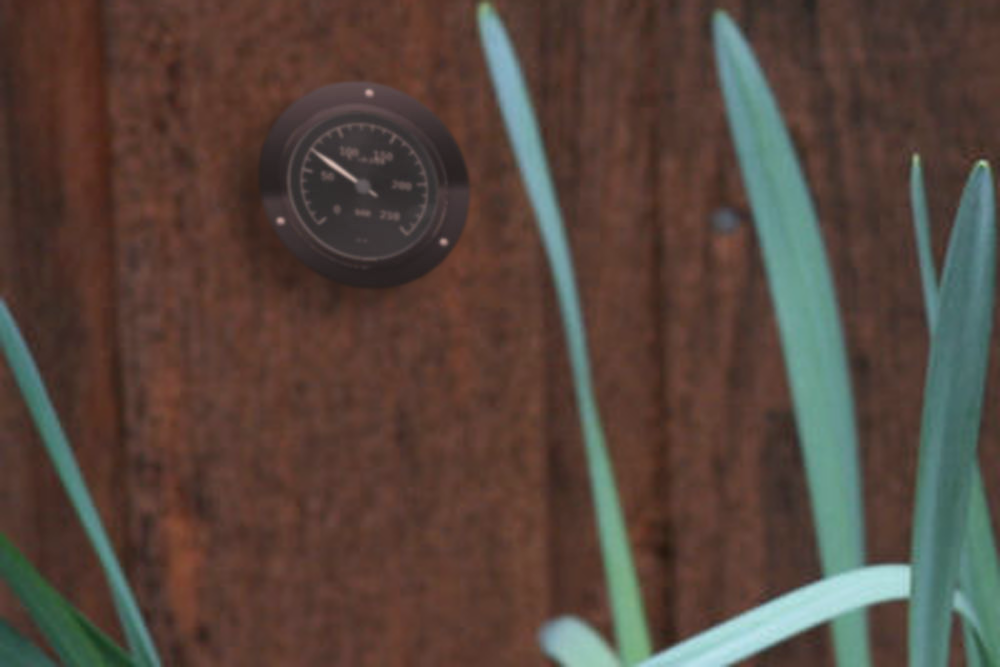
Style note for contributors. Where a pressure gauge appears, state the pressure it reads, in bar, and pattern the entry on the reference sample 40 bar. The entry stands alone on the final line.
70 bar
